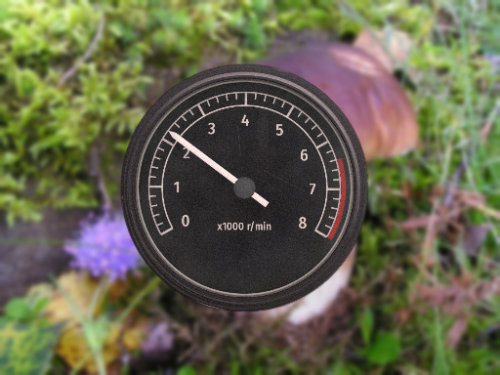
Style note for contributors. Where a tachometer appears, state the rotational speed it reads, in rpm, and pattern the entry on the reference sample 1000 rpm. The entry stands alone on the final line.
2200 rpm
